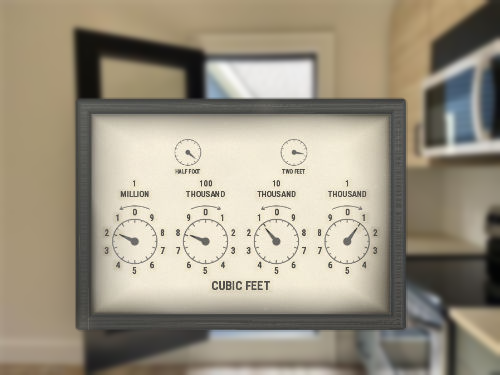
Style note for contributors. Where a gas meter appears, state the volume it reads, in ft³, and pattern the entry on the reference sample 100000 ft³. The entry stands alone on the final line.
181100 ft³
